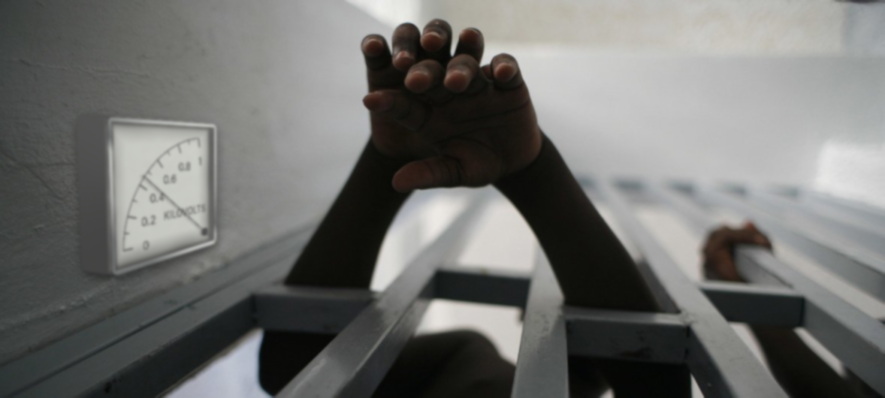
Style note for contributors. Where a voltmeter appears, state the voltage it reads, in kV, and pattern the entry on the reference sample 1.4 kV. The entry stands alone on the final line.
0.45 kV
